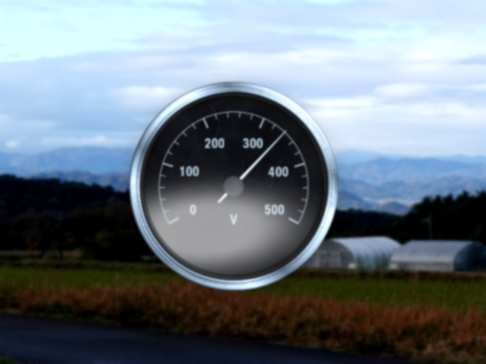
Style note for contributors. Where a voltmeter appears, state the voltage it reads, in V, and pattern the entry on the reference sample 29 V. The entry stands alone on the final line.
340 V
